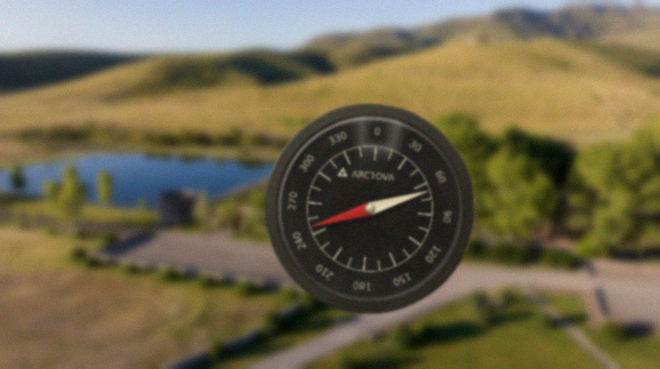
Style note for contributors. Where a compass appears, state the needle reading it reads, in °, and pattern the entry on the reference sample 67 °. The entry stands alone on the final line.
247.5 °
